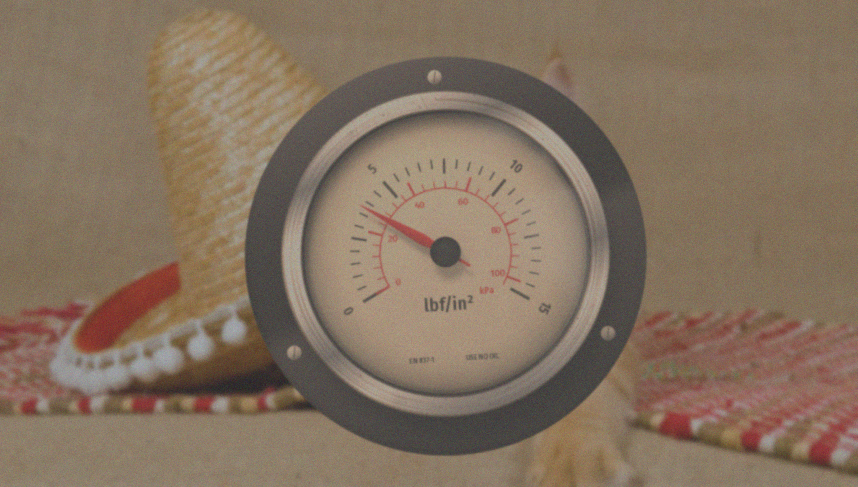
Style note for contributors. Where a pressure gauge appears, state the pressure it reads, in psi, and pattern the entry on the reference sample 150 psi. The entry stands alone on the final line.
3.75 psi
